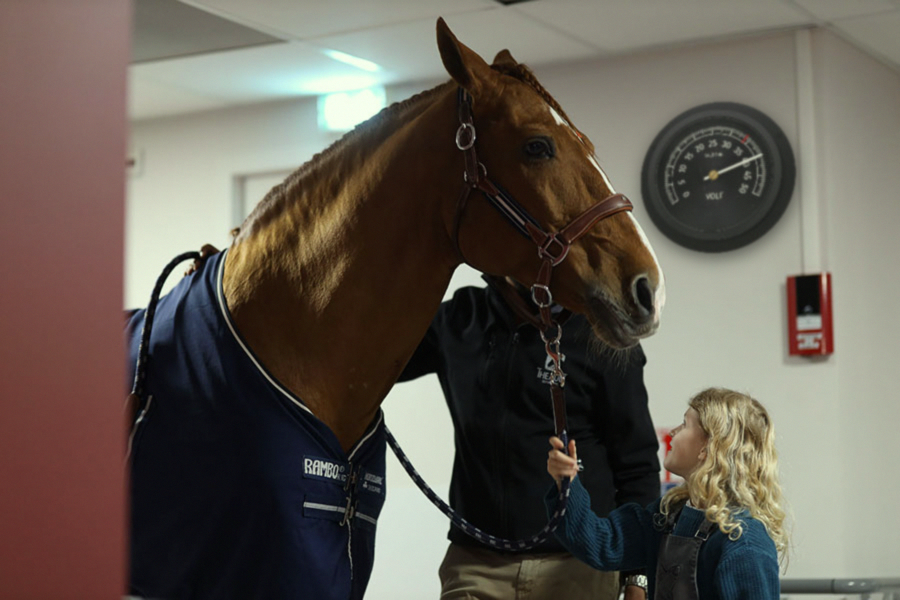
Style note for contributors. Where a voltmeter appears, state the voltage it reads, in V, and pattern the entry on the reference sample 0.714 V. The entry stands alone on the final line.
40 V
